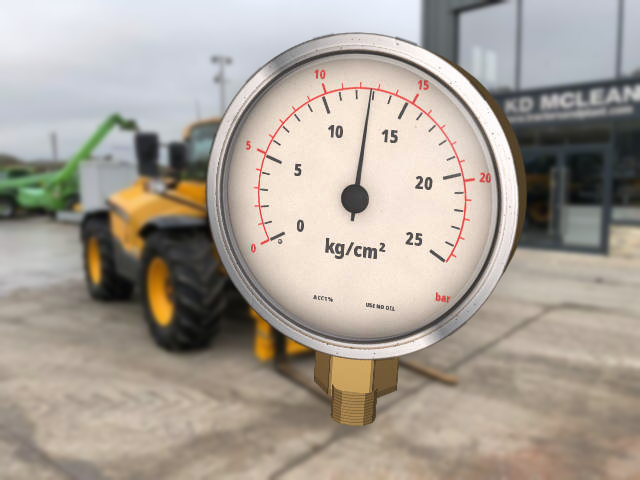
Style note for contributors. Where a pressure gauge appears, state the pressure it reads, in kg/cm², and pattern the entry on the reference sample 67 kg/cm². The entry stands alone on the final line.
13 kg/cm²
